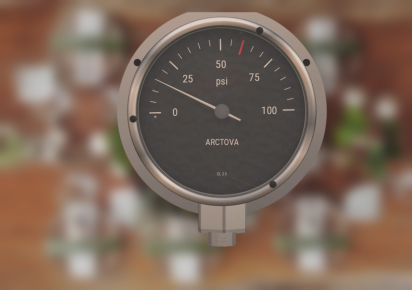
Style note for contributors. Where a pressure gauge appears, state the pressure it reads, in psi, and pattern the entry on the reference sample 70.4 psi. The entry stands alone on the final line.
15 psi
